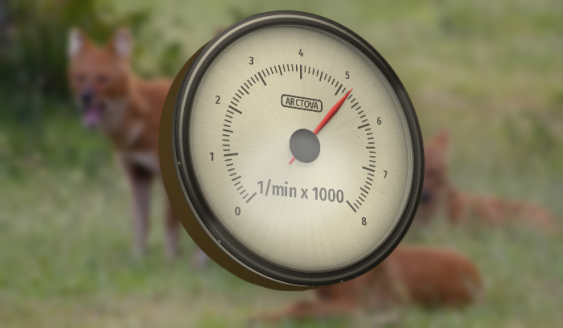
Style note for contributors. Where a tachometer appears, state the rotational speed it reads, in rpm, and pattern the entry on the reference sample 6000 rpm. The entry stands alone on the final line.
5200 rpm
